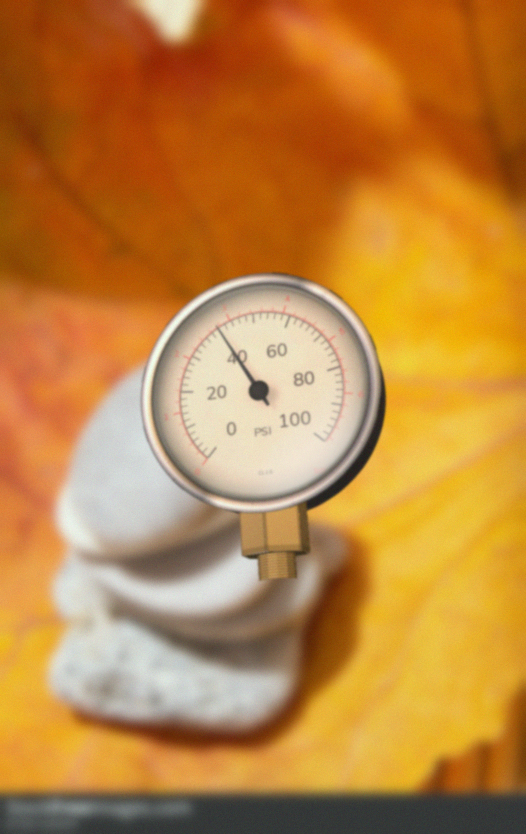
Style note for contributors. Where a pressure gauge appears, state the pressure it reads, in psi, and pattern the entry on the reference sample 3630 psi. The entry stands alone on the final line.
40 psi
